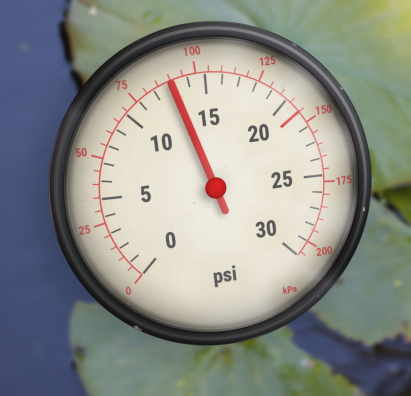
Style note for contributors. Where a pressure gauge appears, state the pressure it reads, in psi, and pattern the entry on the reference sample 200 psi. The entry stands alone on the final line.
13 psi
